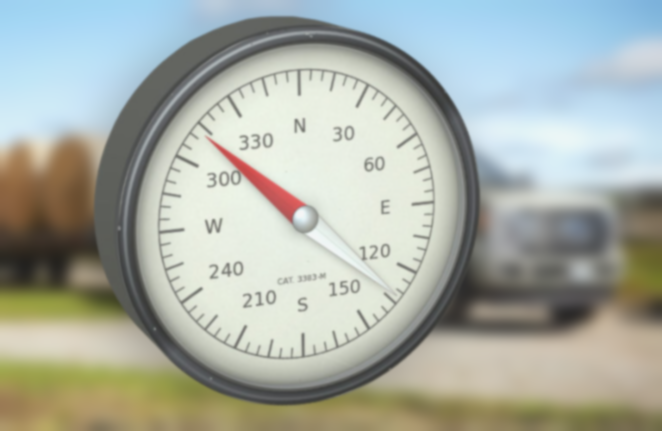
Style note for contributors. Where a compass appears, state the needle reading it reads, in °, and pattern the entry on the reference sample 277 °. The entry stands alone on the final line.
312.5 °
